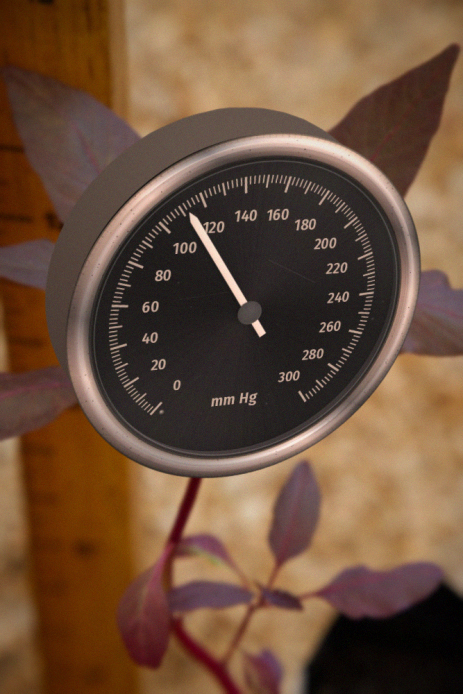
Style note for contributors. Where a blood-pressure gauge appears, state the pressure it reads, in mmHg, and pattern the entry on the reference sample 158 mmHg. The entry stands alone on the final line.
112 mmHg
